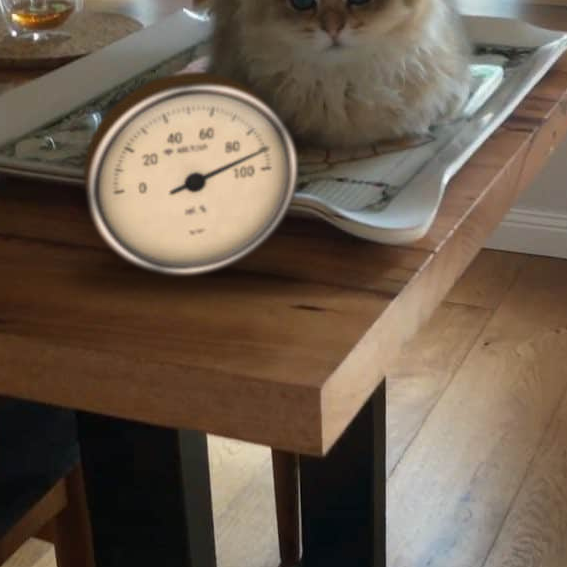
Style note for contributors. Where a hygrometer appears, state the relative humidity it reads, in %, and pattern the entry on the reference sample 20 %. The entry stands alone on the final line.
90 %
